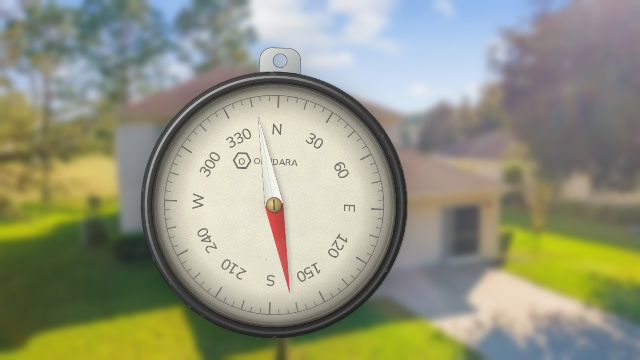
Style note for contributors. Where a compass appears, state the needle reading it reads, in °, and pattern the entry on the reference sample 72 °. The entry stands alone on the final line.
167.5 °
